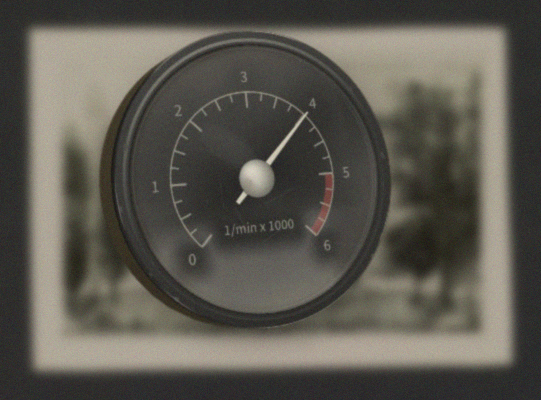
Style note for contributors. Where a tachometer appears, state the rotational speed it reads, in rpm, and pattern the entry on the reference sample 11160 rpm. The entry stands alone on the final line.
4000 rpm
